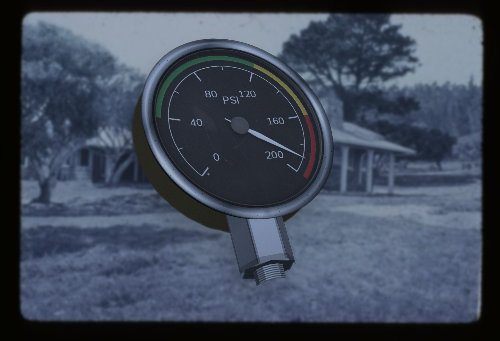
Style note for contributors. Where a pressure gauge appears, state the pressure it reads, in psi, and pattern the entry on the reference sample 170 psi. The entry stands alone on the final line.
190 psi
